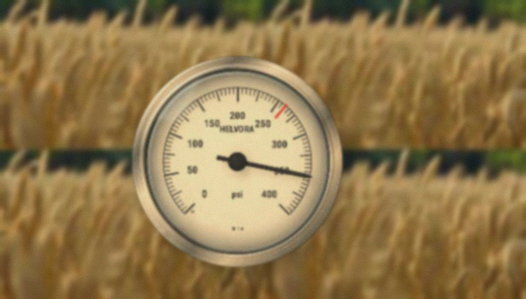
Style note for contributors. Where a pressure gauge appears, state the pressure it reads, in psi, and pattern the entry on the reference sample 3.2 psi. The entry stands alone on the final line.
350 psi
